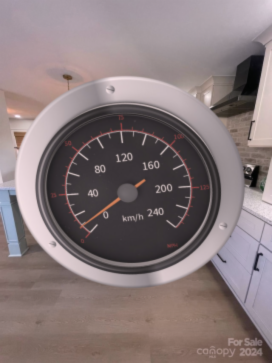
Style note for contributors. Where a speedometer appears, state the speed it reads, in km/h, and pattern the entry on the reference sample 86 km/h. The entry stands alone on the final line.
10 km/h
